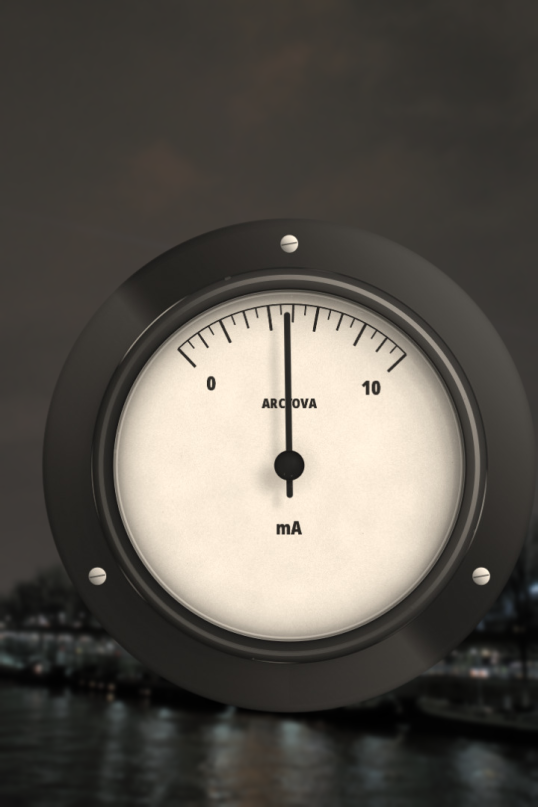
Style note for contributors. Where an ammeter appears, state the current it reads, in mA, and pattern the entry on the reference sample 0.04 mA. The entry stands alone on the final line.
4.75 mA
